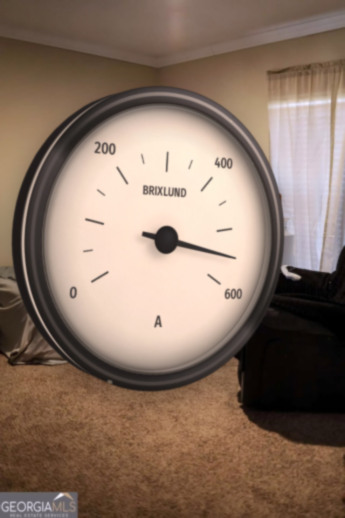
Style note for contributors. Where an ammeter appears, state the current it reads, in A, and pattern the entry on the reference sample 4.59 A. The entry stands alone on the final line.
550 A
